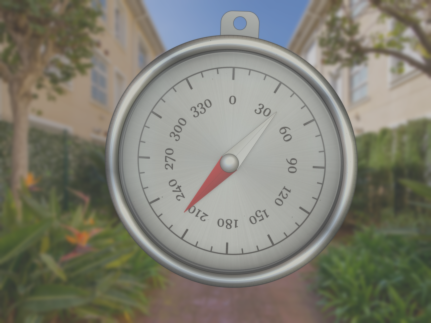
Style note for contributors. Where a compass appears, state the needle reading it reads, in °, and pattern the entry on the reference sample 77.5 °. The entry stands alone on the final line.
220 °
